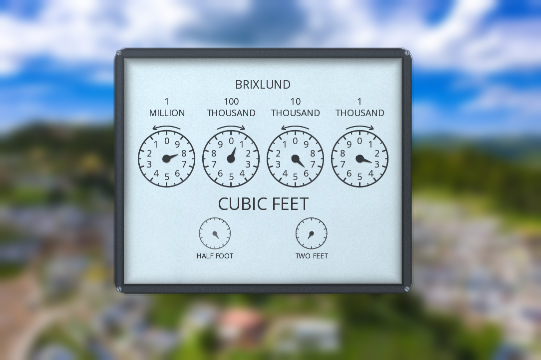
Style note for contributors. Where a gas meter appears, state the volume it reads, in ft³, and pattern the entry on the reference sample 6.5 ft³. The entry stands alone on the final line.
806300 ft³
